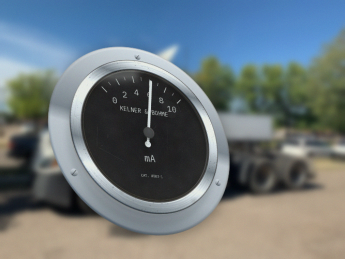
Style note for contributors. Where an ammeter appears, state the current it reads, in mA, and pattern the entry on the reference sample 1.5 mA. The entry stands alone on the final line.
6 mA
